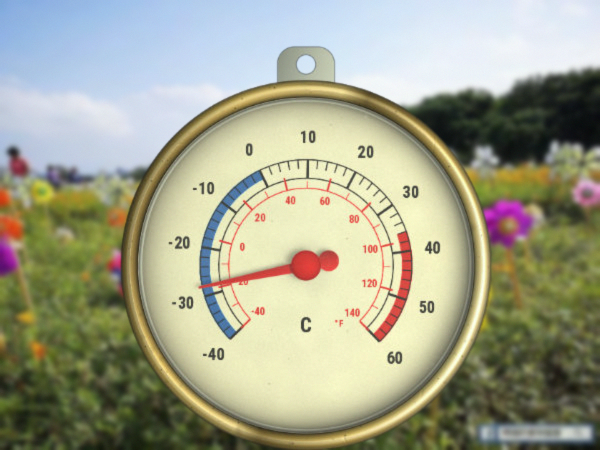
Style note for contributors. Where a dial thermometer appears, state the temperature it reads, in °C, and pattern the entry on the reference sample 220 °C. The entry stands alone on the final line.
-28 °C
